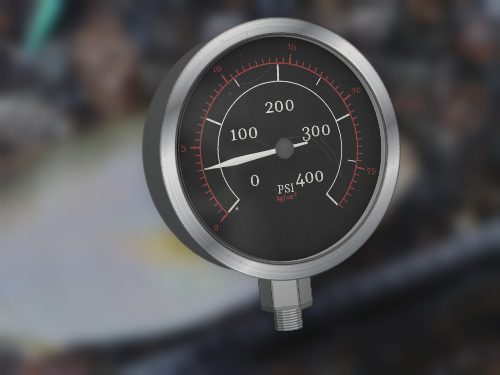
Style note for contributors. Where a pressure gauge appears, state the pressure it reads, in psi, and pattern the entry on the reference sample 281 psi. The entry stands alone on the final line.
50 psi
